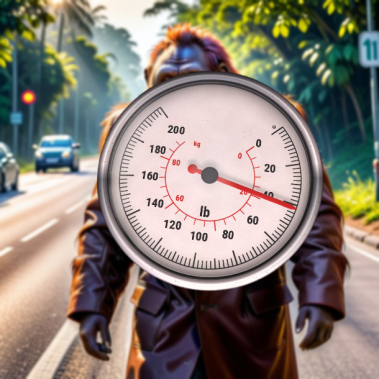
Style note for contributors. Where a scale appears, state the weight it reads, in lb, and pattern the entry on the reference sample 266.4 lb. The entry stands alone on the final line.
42 lb
